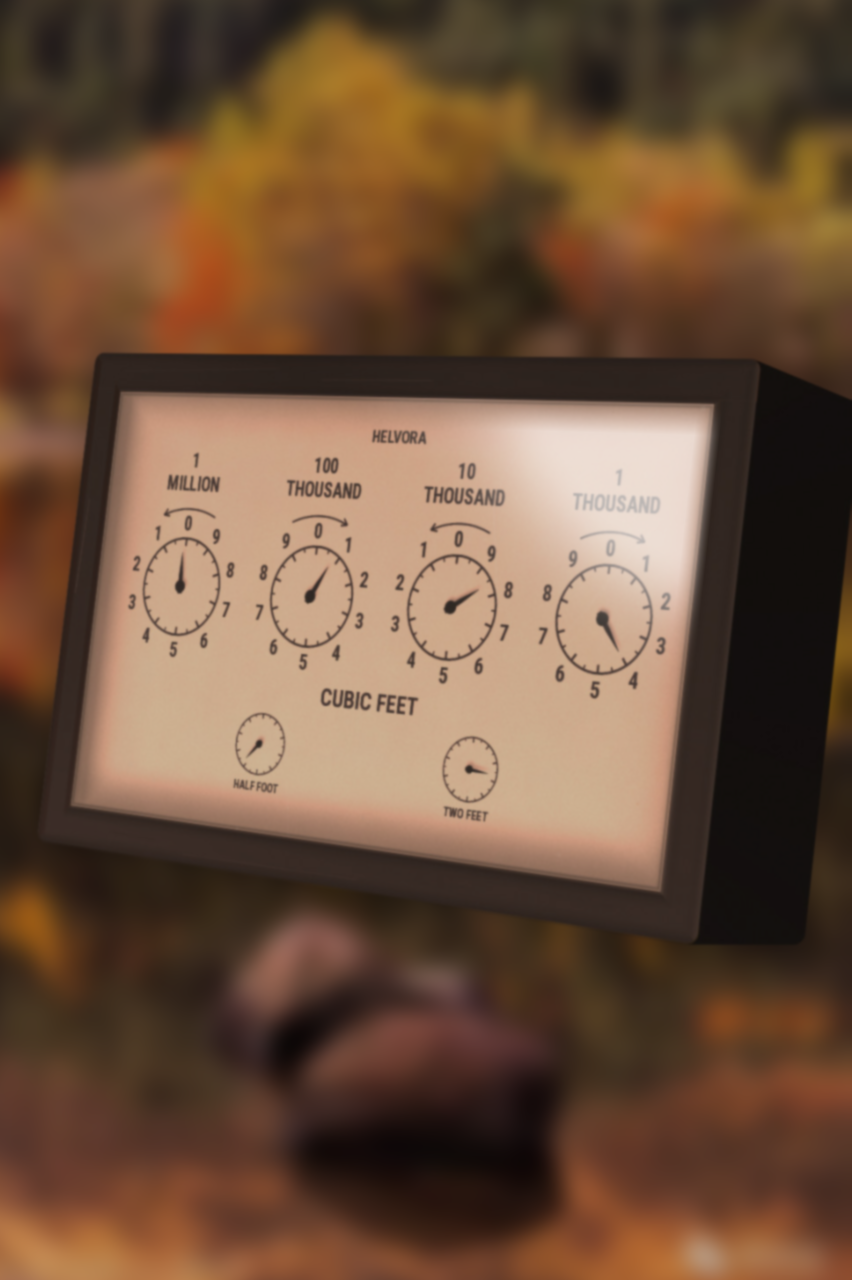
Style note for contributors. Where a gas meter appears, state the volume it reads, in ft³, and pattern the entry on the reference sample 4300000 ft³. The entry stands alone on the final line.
8400 ft³
